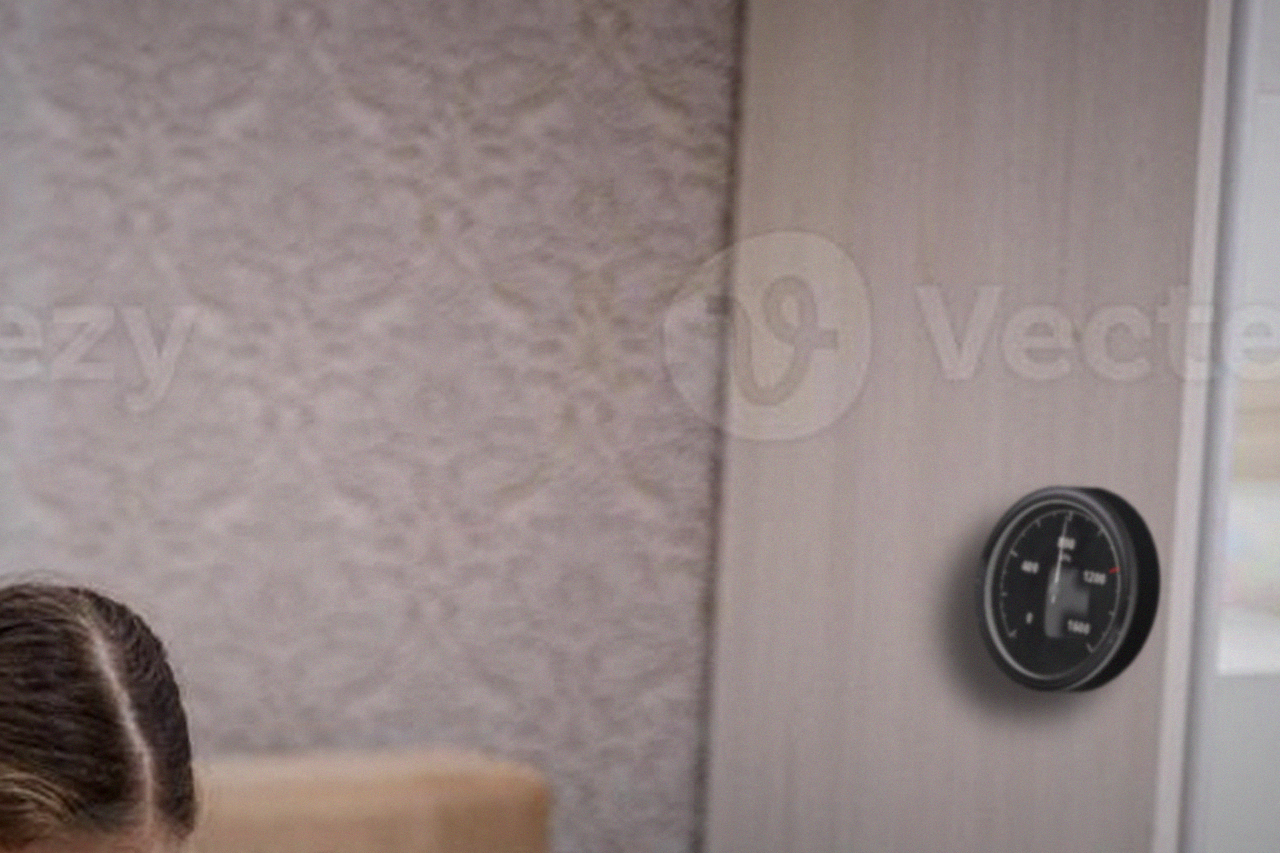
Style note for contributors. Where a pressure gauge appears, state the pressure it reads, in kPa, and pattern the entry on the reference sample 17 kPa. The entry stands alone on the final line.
800 kPa
